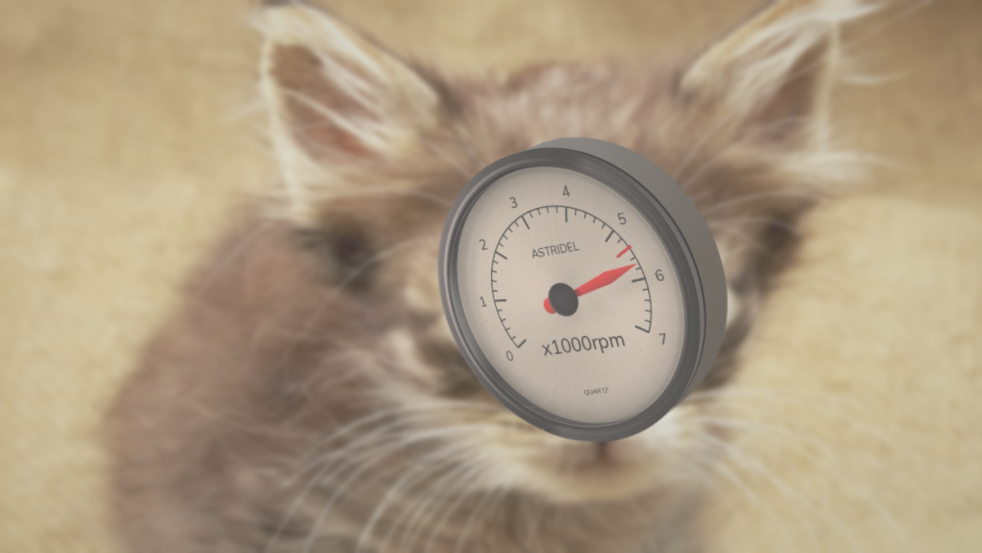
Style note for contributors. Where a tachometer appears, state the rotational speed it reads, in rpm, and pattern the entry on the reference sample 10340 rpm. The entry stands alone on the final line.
5700 rpm
